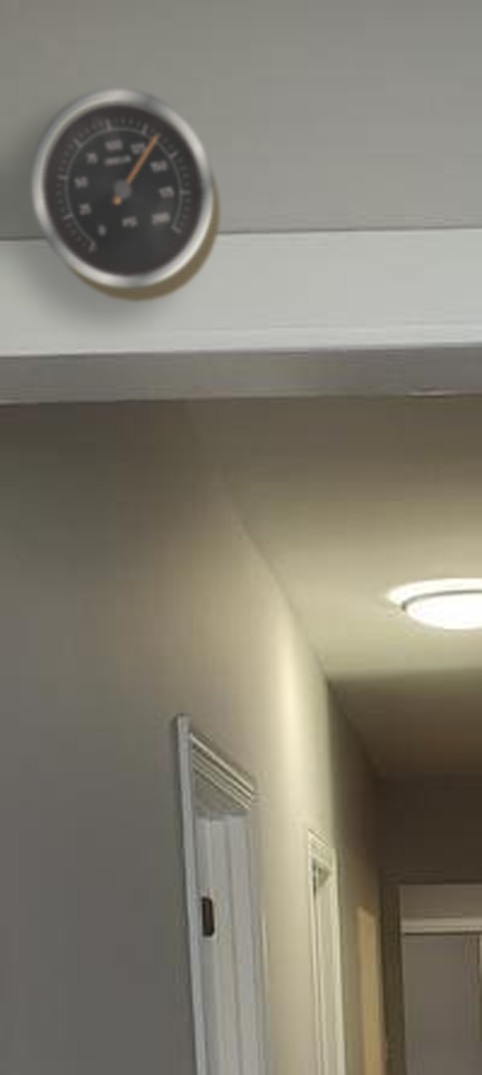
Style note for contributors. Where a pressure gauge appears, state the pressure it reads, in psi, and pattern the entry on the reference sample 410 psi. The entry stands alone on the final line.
135 psi
